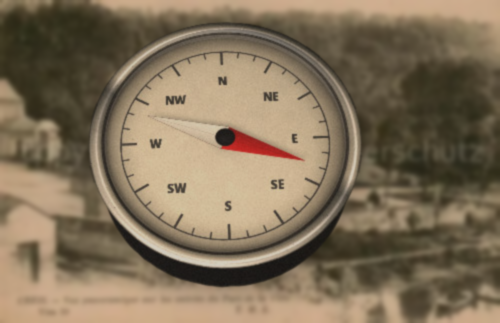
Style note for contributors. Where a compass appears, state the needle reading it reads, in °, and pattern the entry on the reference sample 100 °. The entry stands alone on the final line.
110 °
